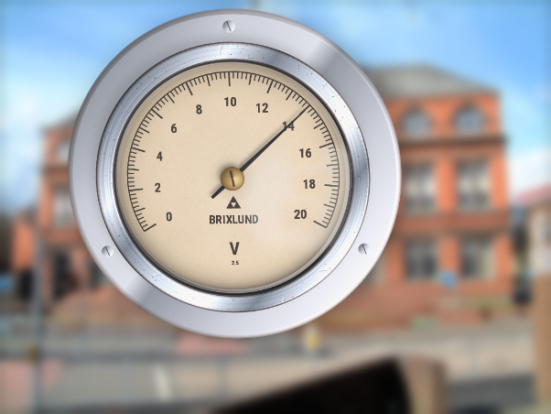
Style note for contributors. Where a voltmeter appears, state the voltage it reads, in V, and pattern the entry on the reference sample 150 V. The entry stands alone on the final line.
14 V
